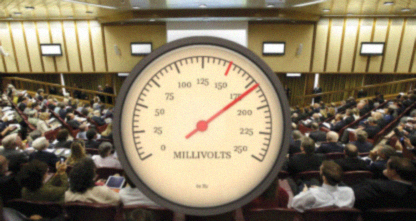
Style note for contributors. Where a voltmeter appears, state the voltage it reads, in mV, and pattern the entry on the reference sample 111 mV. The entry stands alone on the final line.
180 mV
